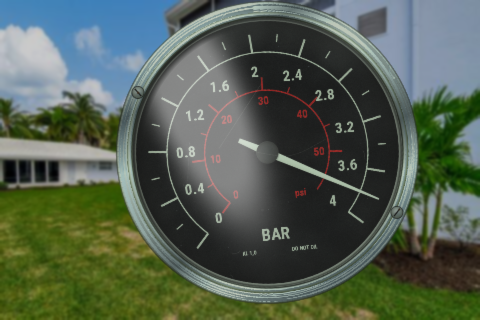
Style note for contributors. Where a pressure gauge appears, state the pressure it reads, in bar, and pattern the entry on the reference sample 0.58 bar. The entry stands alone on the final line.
3.8 bar
